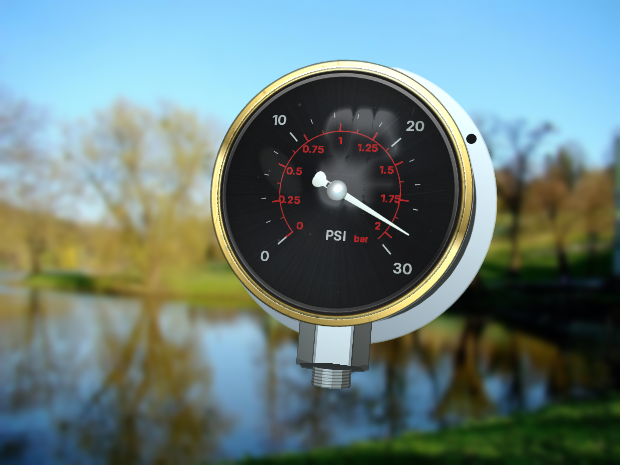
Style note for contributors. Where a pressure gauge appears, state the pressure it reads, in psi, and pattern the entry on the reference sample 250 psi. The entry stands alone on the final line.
28 psi
